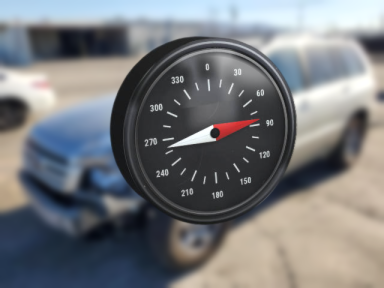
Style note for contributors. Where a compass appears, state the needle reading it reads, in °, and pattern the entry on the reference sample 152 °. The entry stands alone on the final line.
82.5 °
